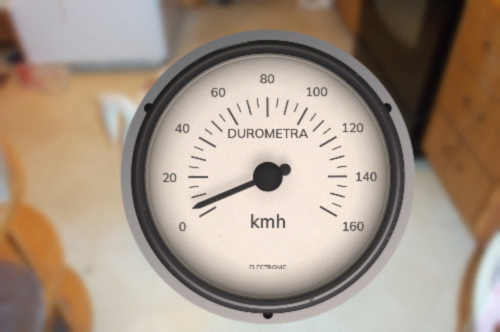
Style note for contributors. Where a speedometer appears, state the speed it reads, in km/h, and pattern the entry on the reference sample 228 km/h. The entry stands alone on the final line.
5 km/h
